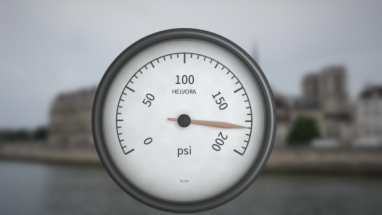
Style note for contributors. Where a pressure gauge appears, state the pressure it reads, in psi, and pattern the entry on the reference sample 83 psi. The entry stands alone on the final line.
180 psi
